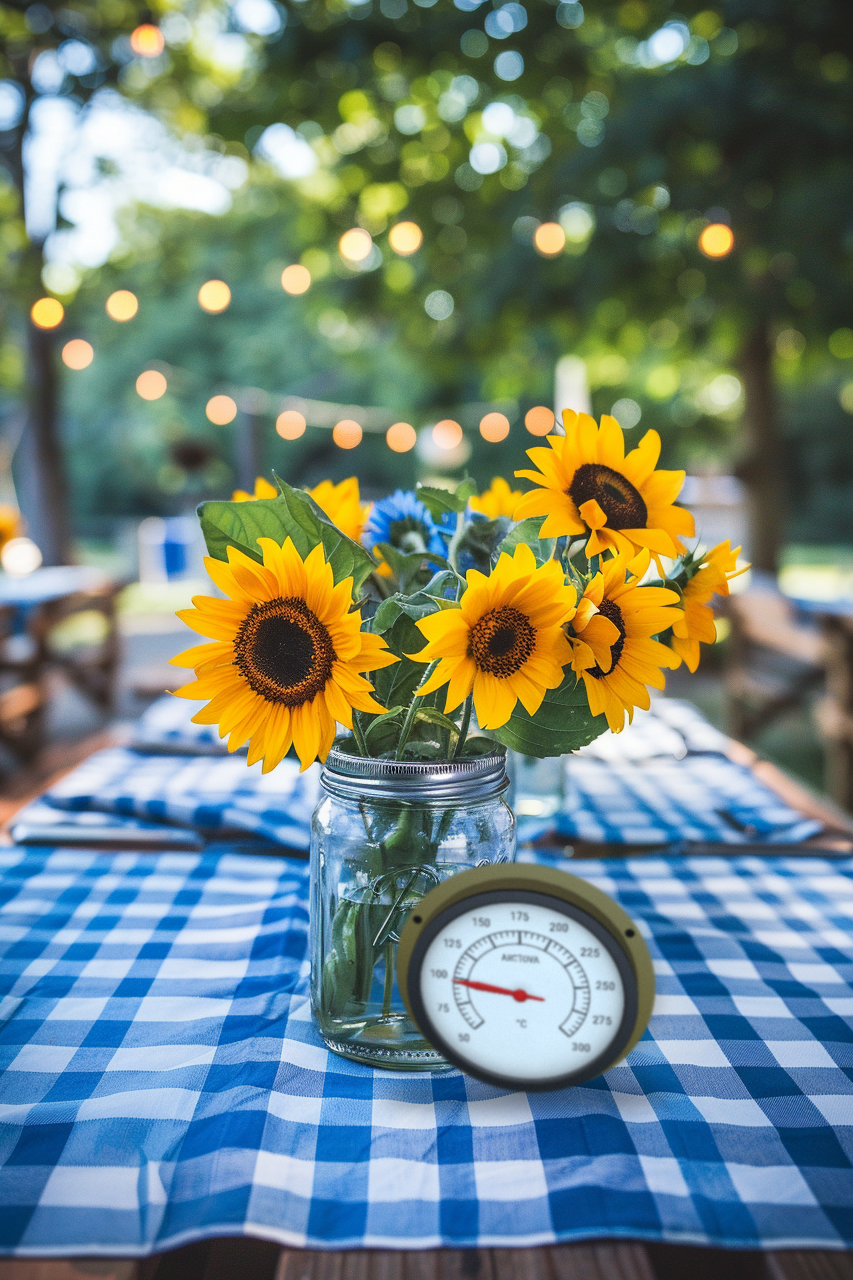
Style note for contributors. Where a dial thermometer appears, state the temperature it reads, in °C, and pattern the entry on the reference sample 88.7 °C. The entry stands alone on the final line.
100 °C
